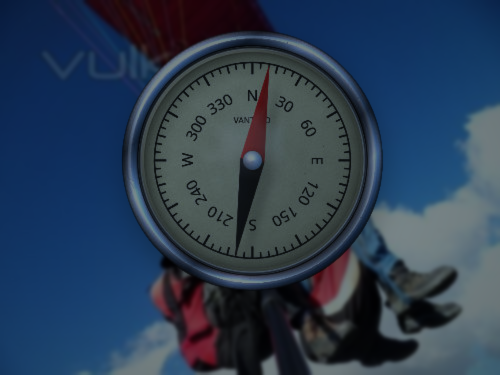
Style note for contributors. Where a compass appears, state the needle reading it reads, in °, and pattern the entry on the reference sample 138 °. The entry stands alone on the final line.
10 °
